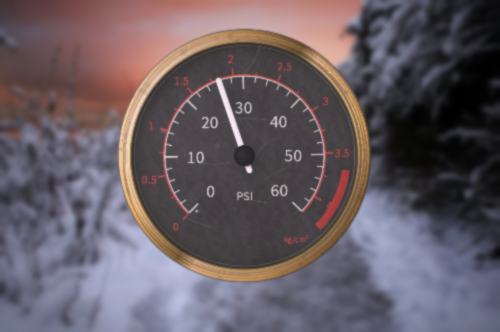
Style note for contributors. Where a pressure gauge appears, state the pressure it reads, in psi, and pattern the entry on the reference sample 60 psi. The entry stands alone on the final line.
26 psi
